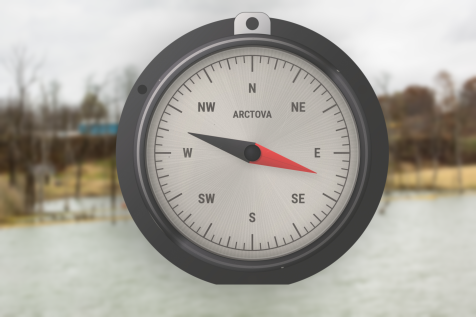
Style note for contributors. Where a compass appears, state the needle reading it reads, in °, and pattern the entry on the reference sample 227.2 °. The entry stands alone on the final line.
107.5 °
